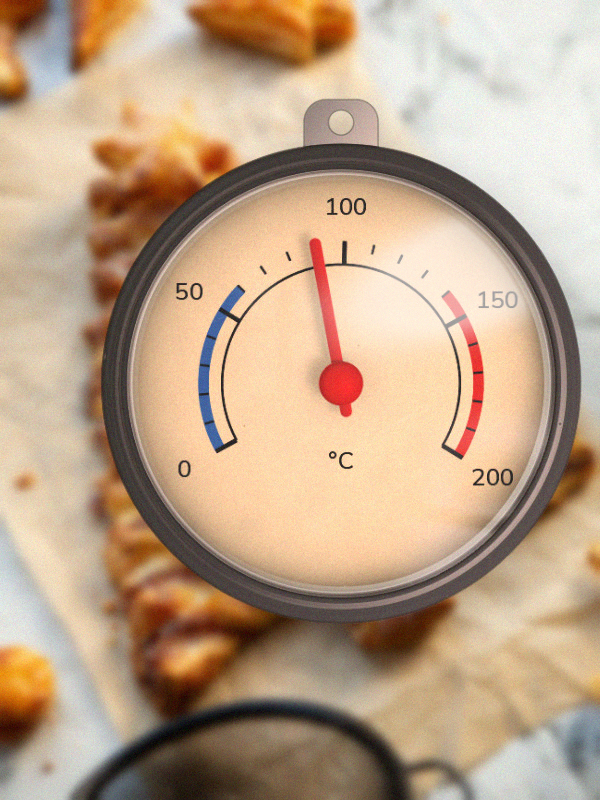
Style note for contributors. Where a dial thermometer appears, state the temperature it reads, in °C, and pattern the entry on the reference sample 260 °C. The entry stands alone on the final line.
90 °C
